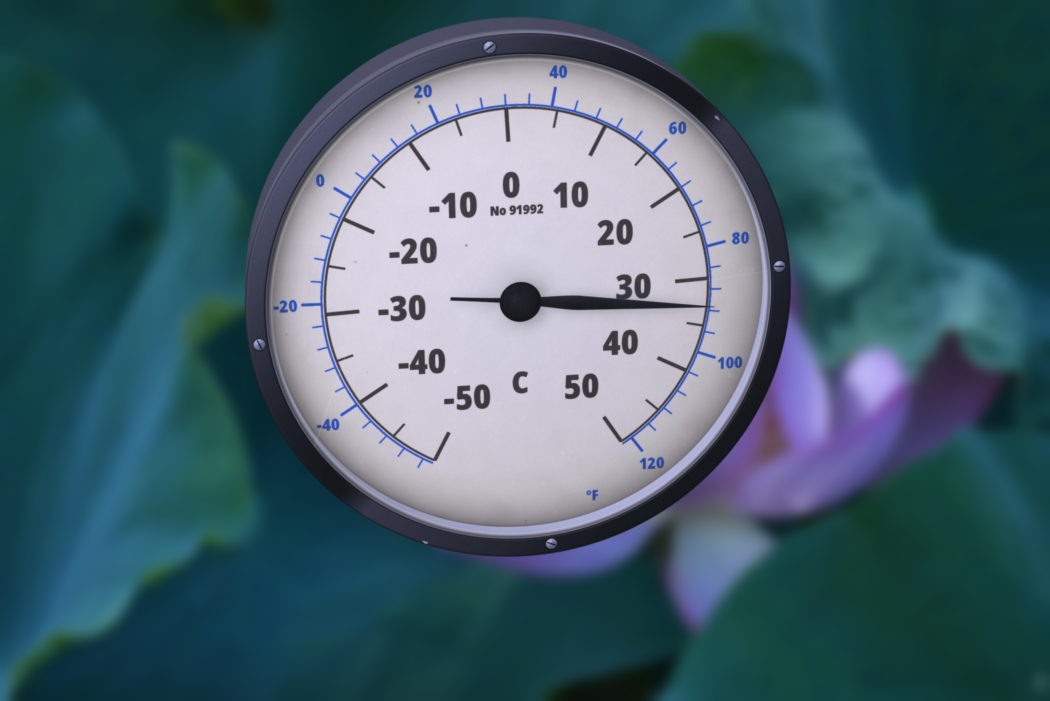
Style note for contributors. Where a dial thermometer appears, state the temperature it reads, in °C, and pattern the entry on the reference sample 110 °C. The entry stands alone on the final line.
32.5 °C
